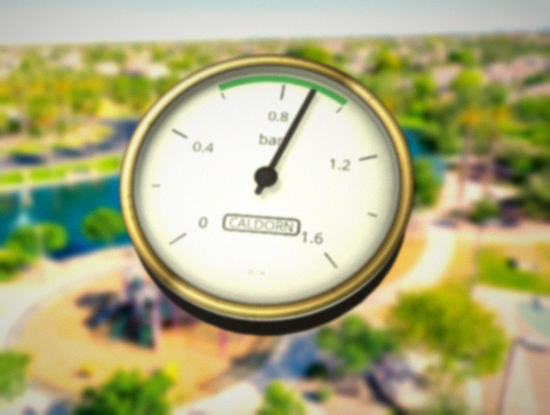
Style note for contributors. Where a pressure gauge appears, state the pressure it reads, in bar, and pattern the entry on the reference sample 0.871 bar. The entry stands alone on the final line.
0.9 bar
